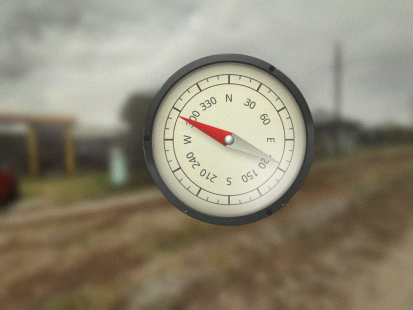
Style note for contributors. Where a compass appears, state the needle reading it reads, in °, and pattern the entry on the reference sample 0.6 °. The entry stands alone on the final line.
295 °
